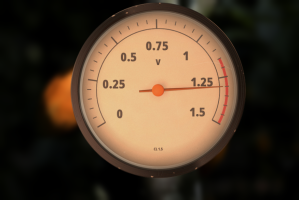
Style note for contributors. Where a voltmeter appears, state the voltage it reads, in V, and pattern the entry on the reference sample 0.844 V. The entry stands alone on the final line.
1.3 V
